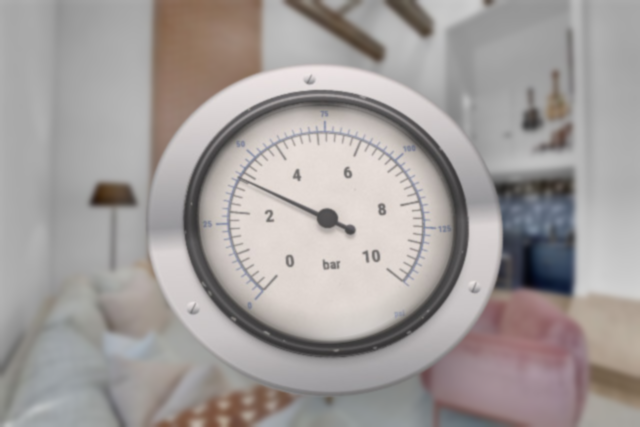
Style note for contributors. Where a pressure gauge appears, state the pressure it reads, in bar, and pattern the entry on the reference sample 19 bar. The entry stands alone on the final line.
2.8 bar
